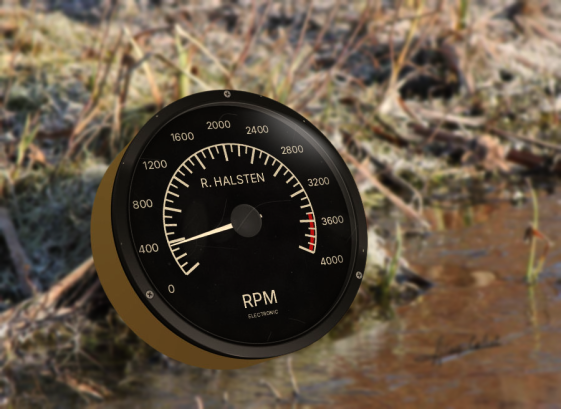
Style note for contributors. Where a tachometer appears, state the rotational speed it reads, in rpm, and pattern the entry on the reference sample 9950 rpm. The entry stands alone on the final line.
350 rpm
